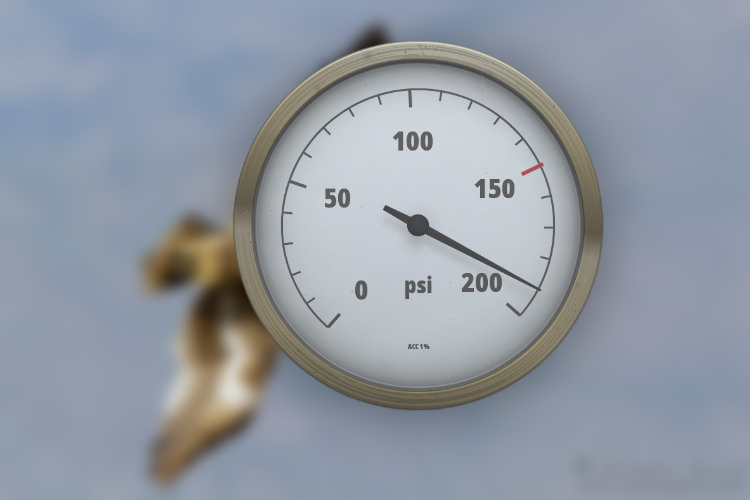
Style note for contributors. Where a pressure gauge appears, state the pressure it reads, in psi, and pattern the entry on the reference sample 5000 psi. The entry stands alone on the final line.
190 psi
